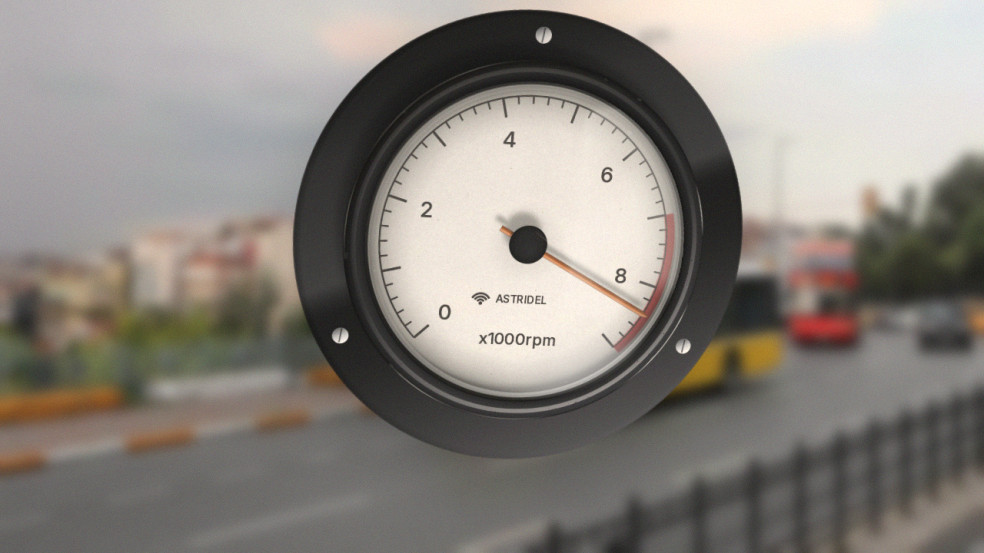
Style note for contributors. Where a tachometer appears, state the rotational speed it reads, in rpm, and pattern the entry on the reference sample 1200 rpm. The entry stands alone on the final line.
8400 rpm
